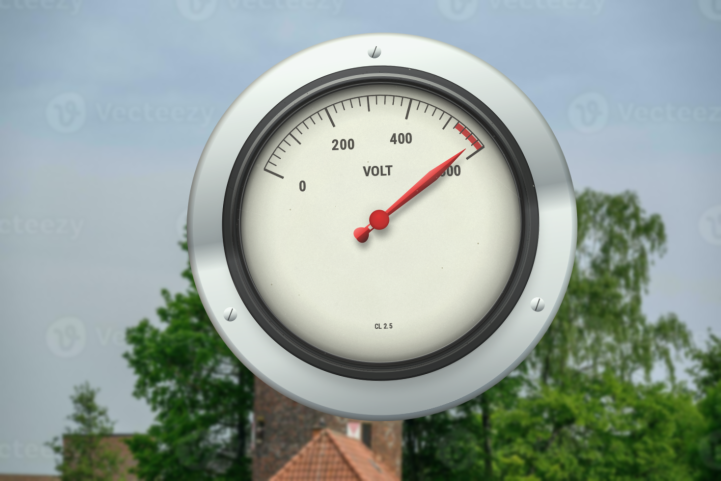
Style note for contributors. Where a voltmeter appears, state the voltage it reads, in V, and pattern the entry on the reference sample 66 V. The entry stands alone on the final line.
580 V
